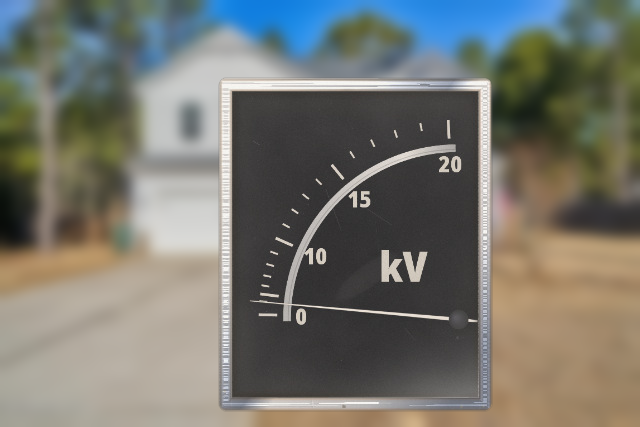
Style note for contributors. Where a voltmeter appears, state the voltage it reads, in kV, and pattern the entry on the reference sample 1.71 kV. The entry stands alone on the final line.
4 kV
